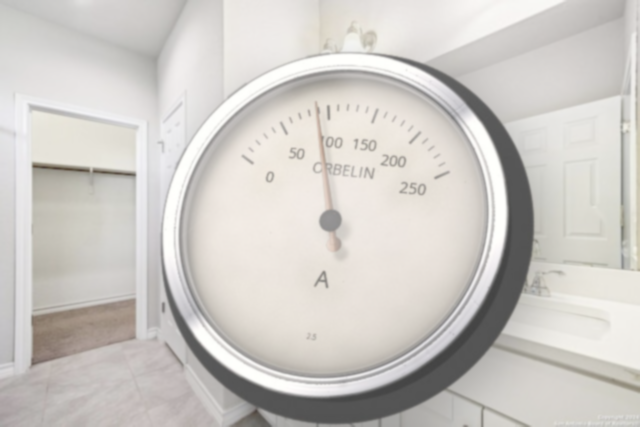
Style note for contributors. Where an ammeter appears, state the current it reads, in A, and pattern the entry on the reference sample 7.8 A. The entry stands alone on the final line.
90 A
